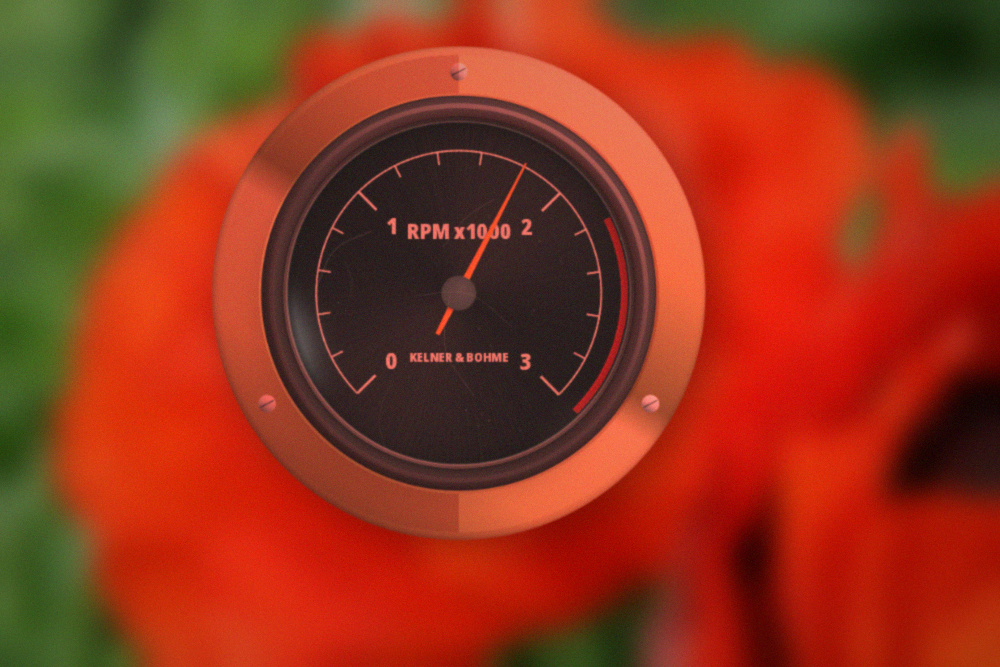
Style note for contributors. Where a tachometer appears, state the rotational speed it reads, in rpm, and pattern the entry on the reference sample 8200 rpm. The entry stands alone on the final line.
1800 rpm
